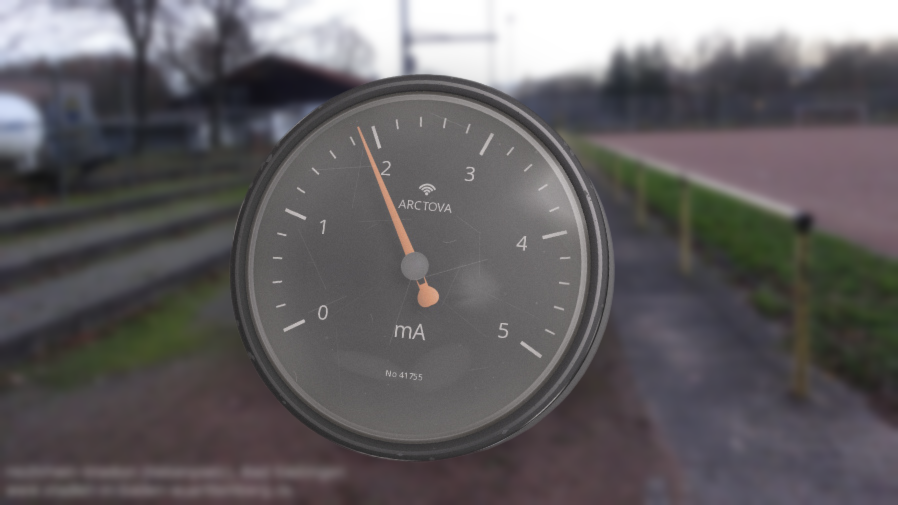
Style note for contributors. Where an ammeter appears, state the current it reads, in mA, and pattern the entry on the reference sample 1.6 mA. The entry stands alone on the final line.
1.9 mA
